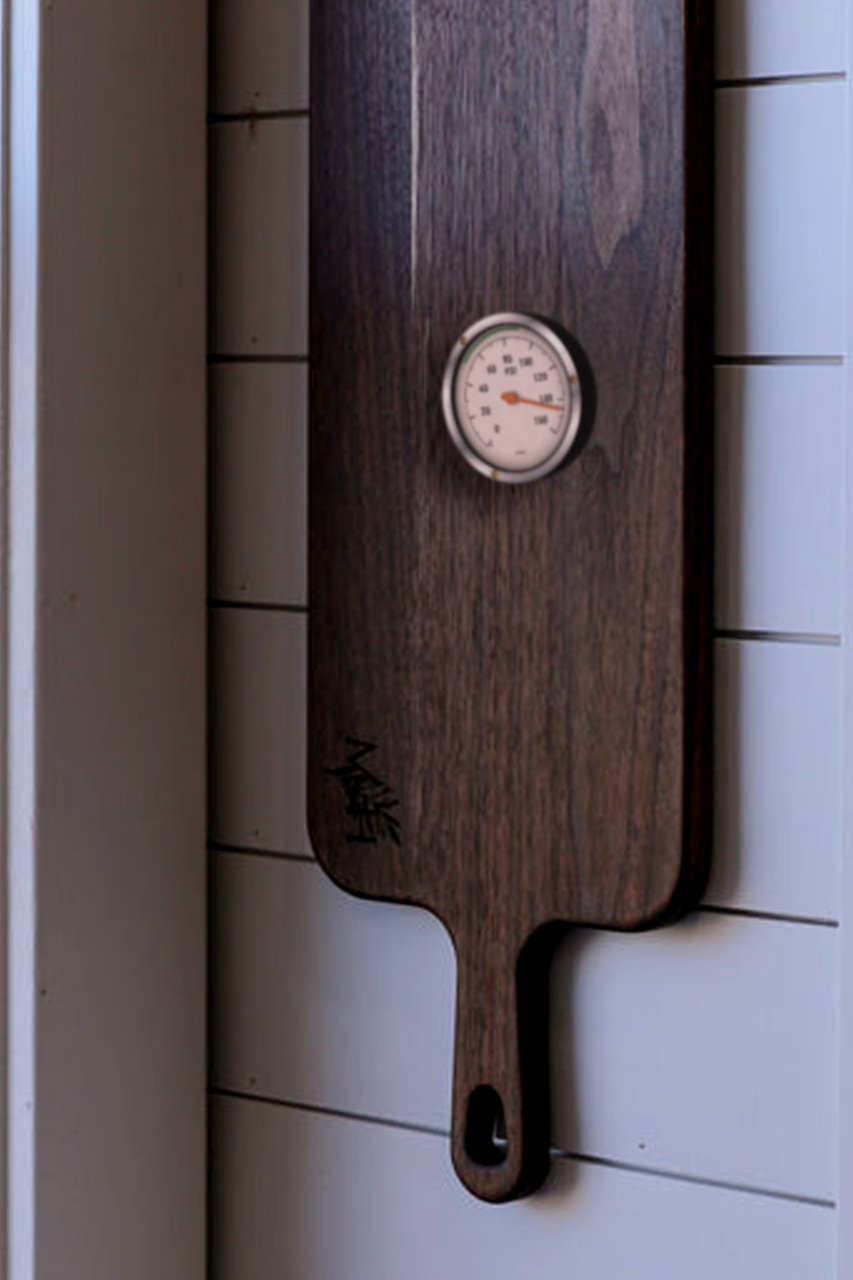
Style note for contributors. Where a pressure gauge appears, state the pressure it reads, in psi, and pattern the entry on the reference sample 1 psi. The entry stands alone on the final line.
145 psi
